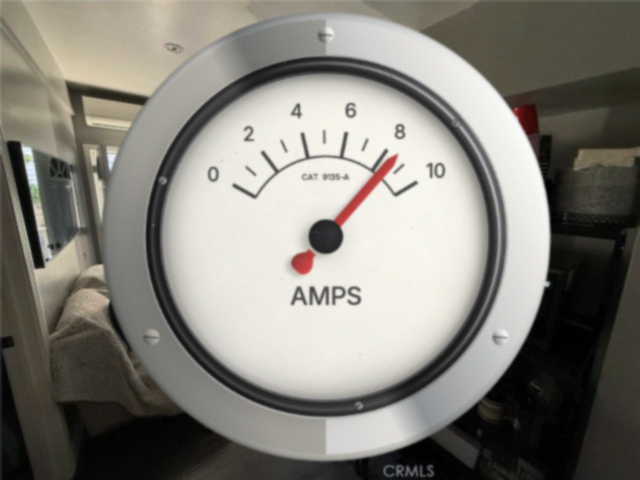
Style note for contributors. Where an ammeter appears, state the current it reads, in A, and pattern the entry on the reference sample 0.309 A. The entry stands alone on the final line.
8.5 A
